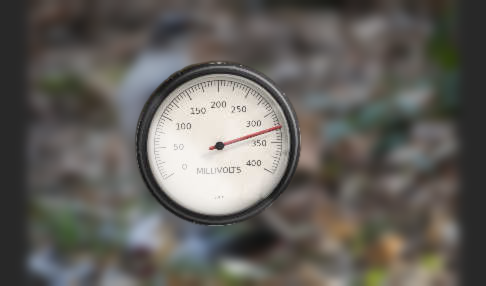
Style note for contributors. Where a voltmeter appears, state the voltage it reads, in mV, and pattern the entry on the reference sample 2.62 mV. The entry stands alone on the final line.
325 mV
